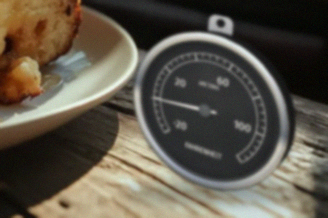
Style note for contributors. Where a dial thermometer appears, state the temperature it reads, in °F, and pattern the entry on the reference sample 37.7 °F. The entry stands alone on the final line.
0 °F
